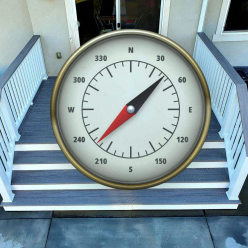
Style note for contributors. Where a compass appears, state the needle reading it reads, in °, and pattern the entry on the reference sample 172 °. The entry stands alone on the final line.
225 °
